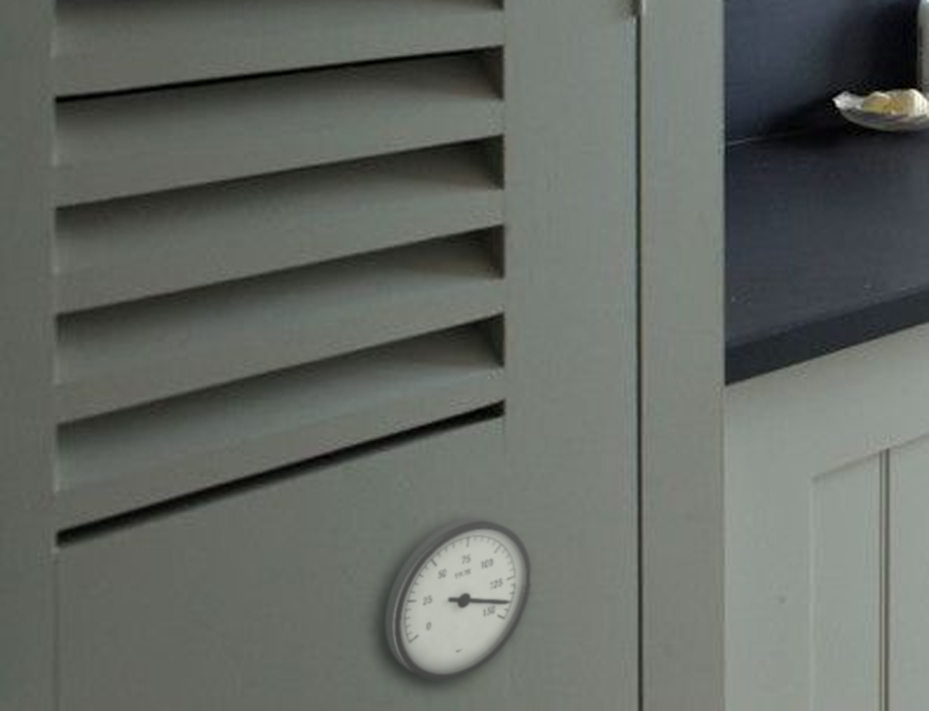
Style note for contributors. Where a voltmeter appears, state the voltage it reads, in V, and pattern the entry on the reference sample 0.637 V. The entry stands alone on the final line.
140 V
